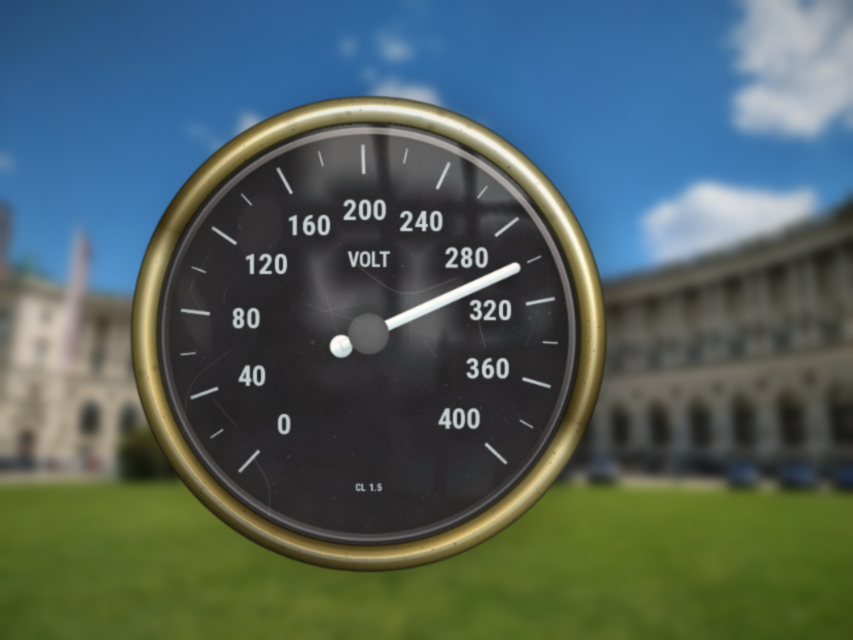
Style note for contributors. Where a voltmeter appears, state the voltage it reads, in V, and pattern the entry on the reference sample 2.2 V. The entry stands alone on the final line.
300 V
